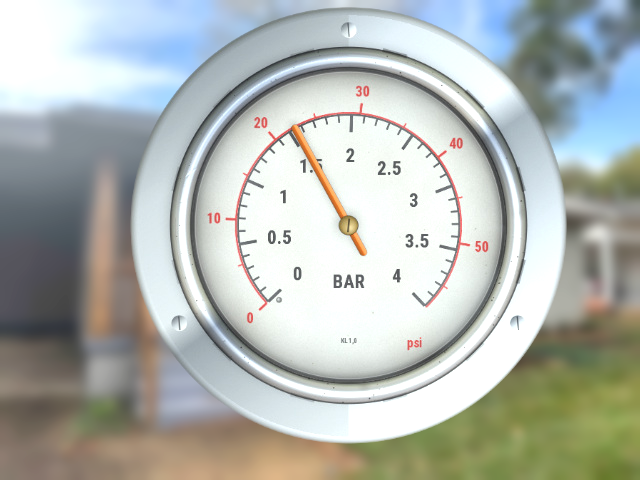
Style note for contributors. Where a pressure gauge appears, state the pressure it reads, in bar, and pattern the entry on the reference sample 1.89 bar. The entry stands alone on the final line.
1.55 bar
